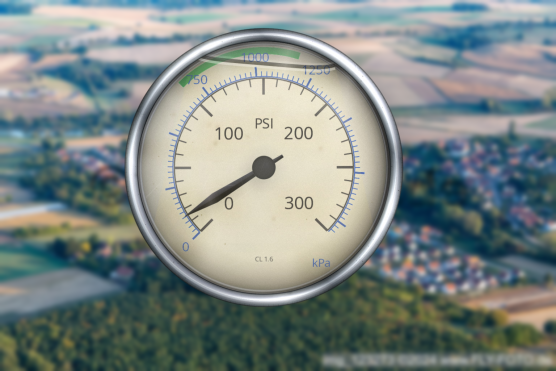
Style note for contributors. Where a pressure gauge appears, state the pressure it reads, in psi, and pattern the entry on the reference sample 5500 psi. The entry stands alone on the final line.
15 psi
